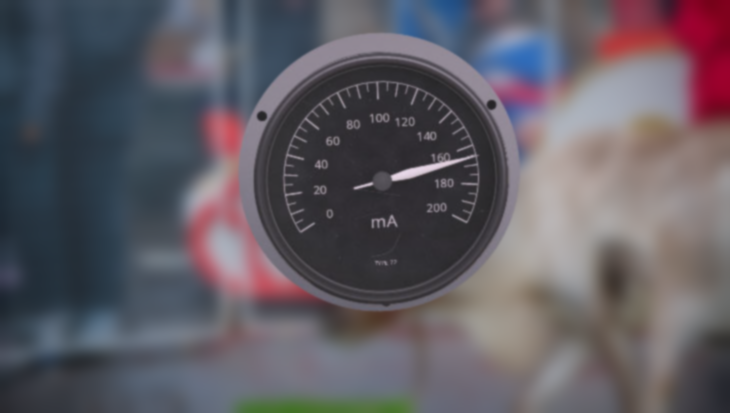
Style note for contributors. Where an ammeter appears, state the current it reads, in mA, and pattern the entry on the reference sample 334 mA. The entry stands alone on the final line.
165 mA
